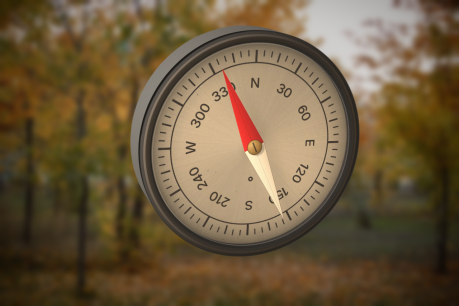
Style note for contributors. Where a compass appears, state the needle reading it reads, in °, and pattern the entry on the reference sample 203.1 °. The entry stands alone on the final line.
335 °
